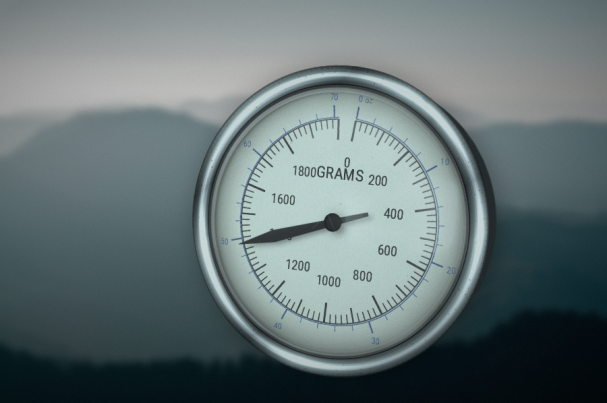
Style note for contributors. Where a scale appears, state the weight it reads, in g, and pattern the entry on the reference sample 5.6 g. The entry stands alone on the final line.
1400 g
